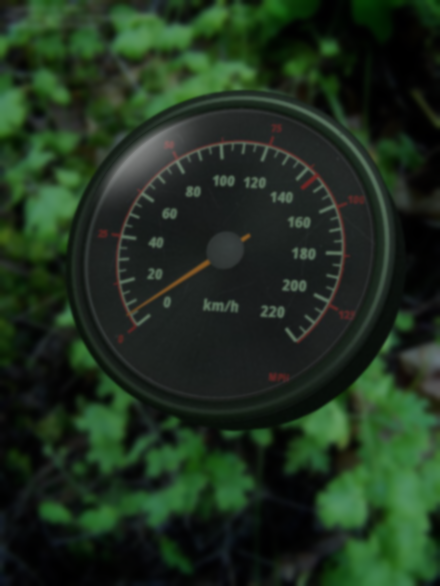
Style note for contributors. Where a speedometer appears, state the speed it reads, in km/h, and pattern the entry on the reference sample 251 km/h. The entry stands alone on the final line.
5 km/h
